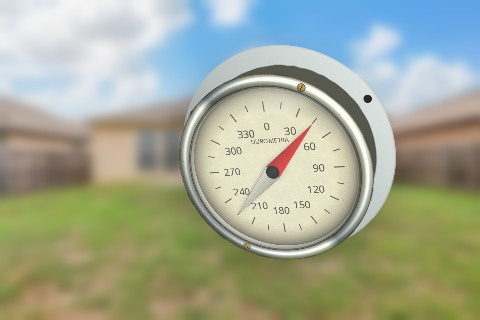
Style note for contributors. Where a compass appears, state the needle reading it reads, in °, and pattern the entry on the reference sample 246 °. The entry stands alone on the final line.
45 °
